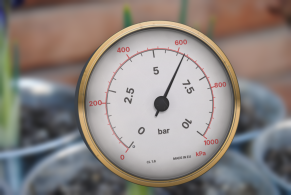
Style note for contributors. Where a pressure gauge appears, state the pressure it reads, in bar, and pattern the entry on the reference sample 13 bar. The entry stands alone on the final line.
6.25 bar
